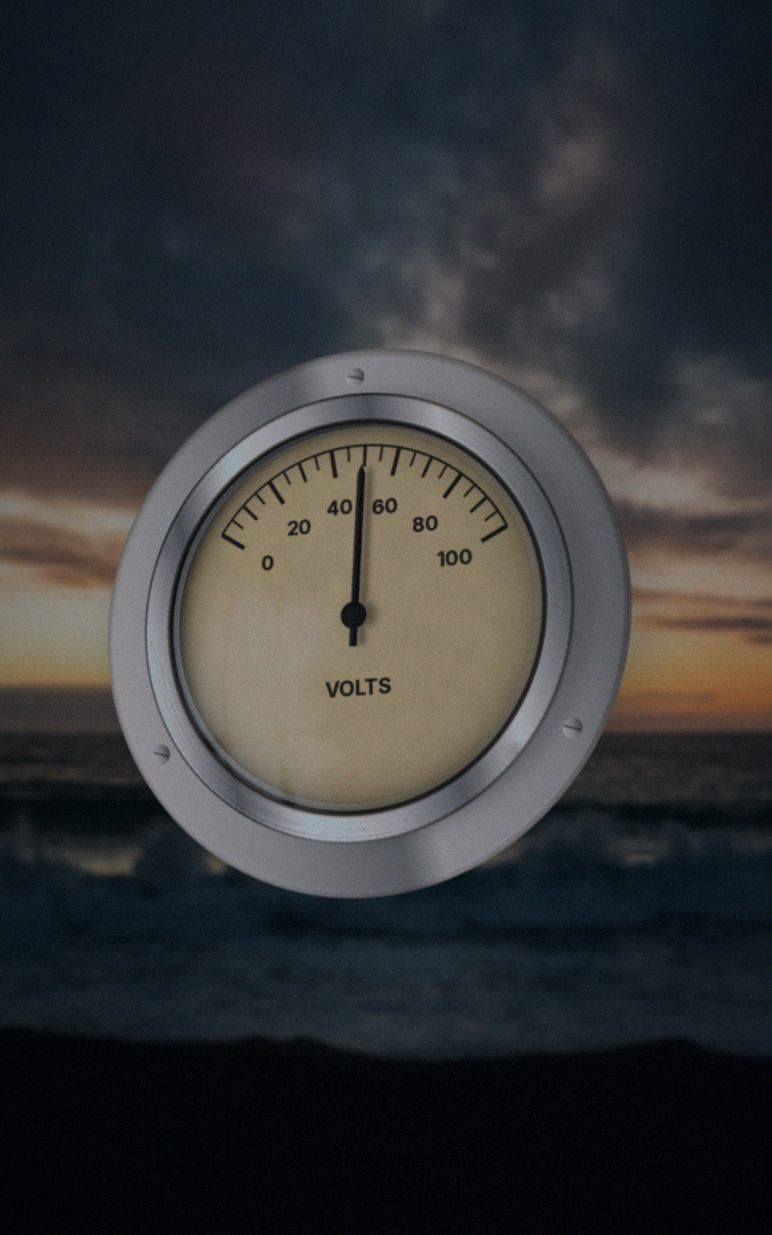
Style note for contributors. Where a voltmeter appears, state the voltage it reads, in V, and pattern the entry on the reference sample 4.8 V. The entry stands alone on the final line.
50 V
